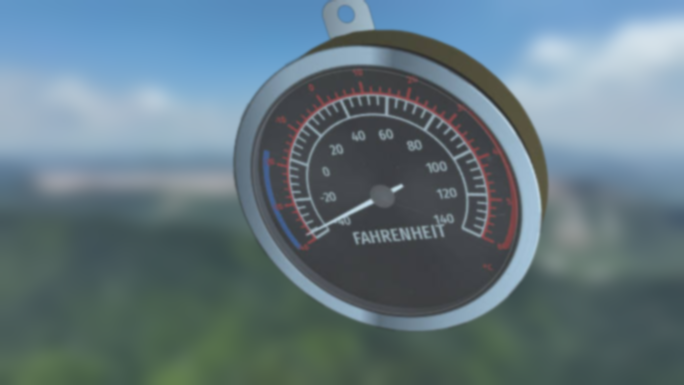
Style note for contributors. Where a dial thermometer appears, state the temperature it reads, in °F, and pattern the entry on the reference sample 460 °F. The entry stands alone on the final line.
-36 °F
